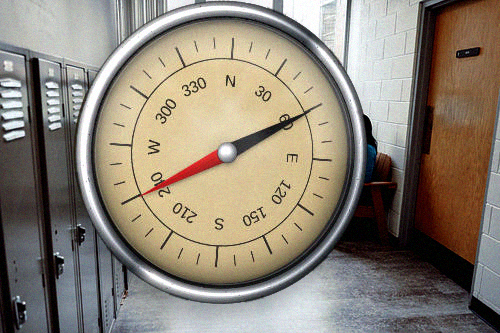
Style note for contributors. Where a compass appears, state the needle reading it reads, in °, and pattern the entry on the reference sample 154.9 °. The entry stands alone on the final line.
240 °
